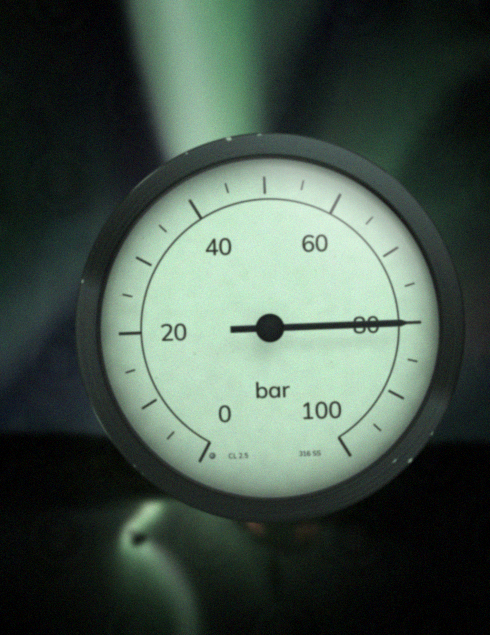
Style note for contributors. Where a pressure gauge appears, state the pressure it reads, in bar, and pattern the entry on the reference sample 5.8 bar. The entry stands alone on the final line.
80 bar
